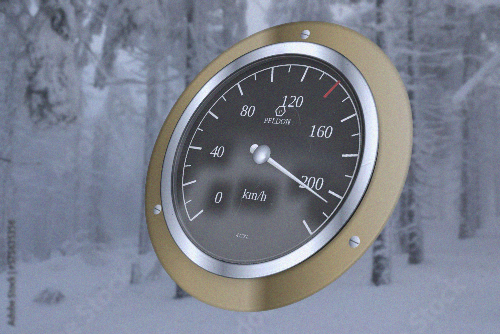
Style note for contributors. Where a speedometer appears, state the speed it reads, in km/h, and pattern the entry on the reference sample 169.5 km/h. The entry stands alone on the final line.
205 km/h
